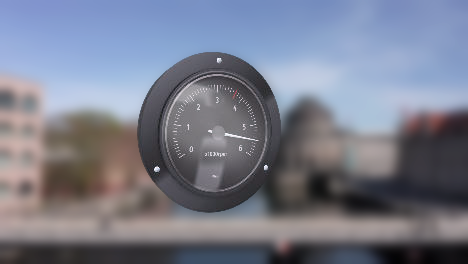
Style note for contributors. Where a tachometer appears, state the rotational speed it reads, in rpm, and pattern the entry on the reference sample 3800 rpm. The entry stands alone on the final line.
5500 rpm
